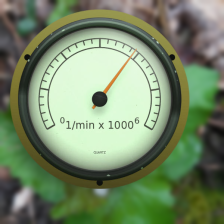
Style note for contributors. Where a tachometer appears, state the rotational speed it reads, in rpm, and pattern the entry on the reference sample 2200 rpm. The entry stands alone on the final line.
3900 rpm
